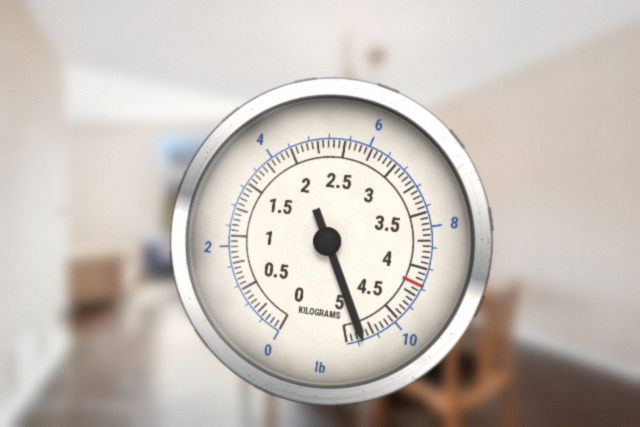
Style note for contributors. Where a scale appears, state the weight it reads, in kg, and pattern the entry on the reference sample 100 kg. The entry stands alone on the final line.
4.85 kg
